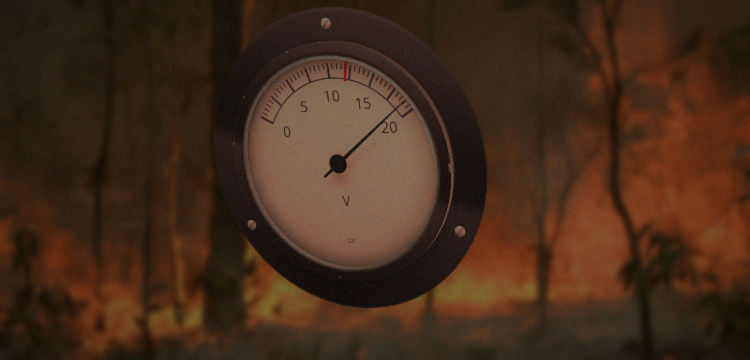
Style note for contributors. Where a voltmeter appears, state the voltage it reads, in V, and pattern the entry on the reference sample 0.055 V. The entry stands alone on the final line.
19 V
